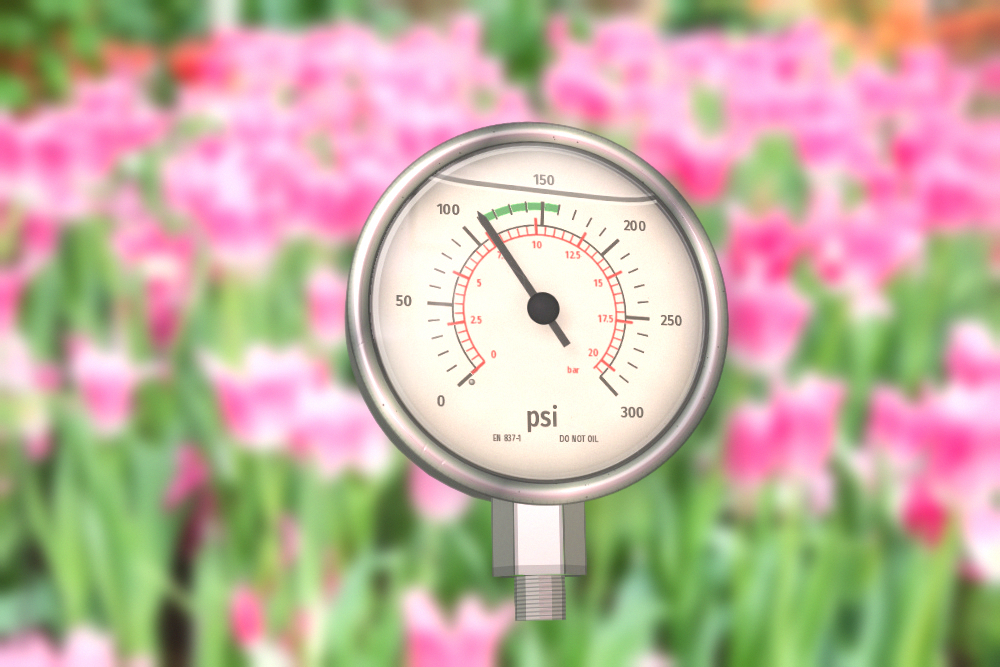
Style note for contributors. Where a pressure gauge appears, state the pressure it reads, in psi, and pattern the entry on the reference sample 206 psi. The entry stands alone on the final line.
110 psi
